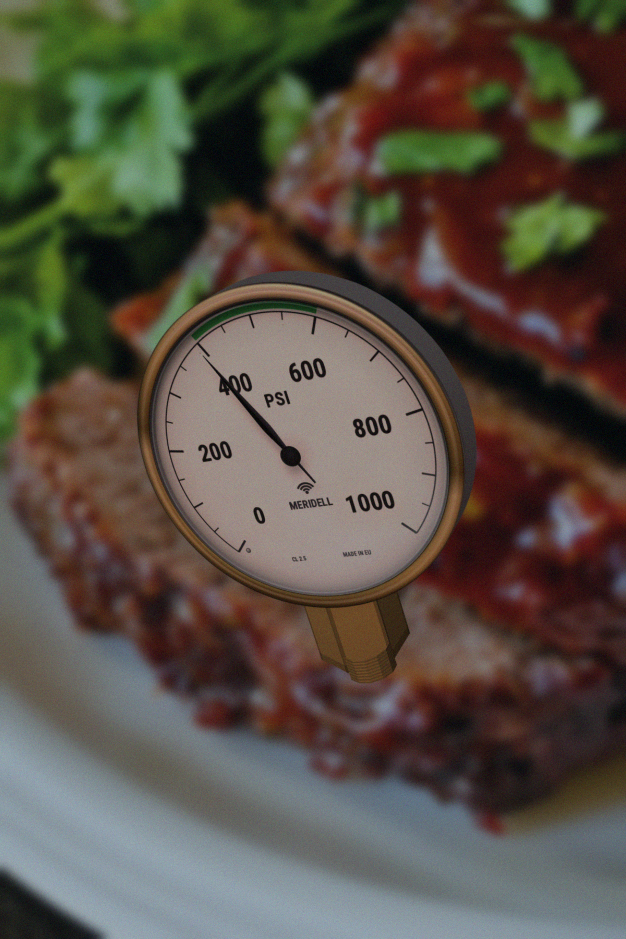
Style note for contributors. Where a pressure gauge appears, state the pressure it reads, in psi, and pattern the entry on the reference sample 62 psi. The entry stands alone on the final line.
400 psi
